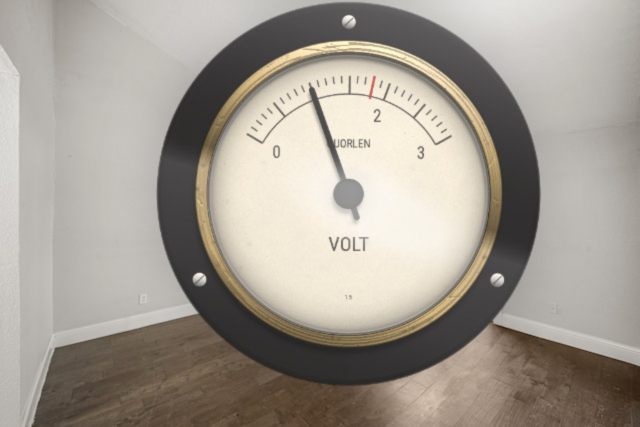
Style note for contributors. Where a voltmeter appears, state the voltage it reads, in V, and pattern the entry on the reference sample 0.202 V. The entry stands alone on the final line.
1 V
